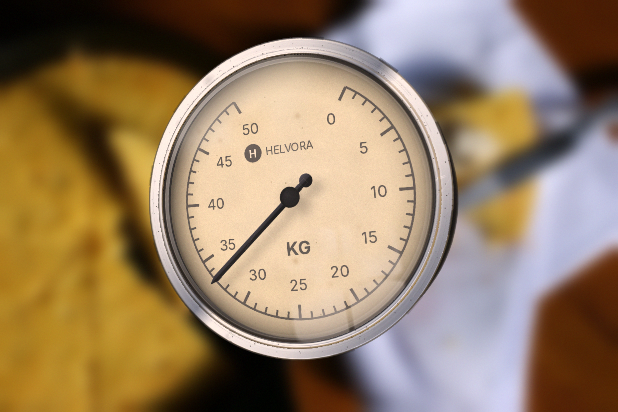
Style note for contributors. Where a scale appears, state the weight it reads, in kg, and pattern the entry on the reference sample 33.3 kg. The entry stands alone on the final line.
33 kg
